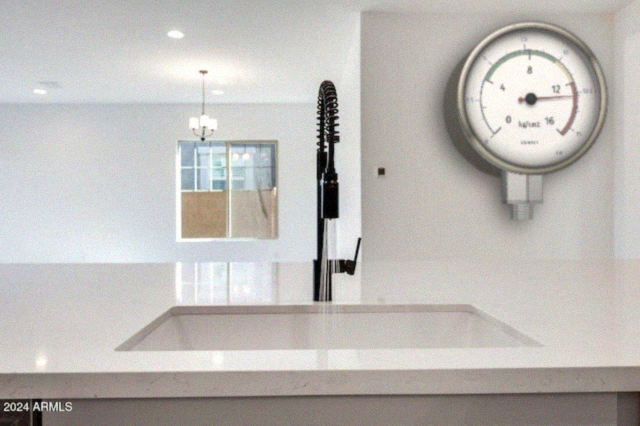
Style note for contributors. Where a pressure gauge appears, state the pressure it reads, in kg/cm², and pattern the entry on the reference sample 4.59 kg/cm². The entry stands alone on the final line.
13 kg/cm²
